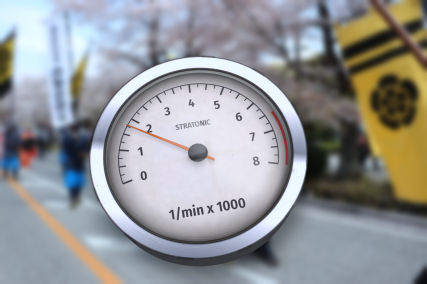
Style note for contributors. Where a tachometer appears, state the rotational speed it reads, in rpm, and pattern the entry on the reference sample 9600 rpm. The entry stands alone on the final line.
1750 rpm
